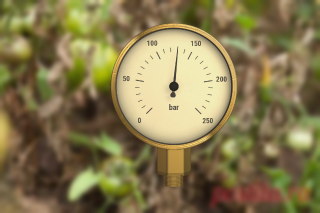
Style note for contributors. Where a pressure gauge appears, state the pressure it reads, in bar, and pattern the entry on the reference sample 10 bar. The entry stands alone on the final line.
130 bar
